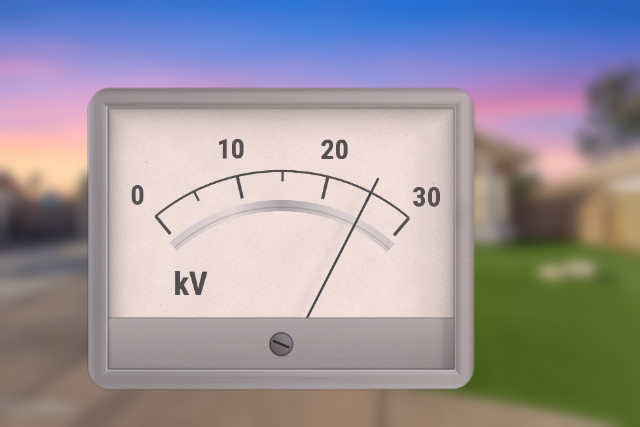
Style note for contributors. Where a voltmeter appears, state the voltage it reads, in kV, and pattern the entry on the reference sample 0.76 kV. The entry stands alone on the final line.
25 kV
